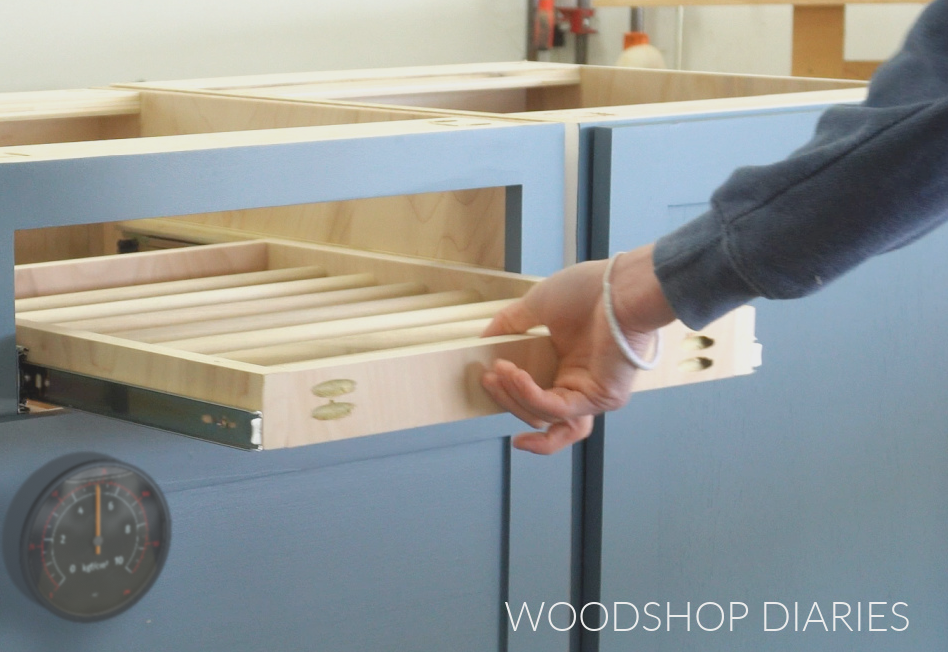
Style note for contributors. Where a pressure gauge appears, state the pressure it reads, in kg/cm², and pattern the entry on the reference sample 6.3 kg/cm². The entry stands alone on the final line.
5 kg/cm²
